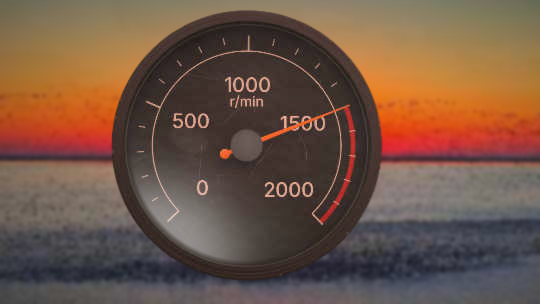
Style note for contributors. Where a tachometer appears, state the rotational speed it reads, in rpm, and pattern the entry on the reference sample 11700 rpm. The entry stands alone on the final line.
1500 rpm
